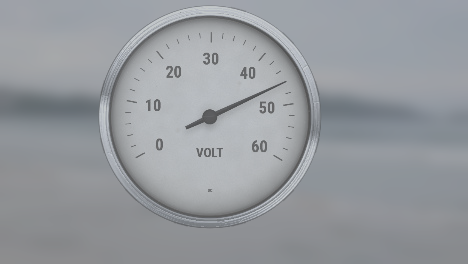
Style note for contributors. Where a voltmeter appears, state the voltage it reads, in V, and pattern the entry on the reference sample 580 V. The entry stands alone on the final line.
46 V
